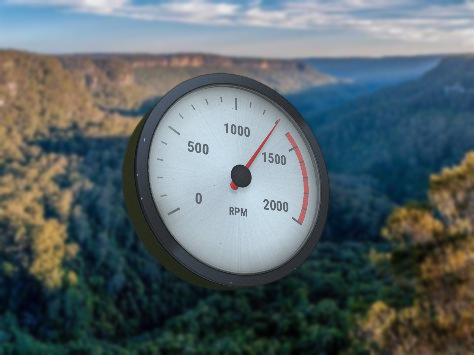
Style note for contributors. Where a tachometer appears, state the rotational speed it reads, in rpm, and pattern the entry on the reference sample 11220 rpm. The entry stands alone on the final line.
1300 rpm
